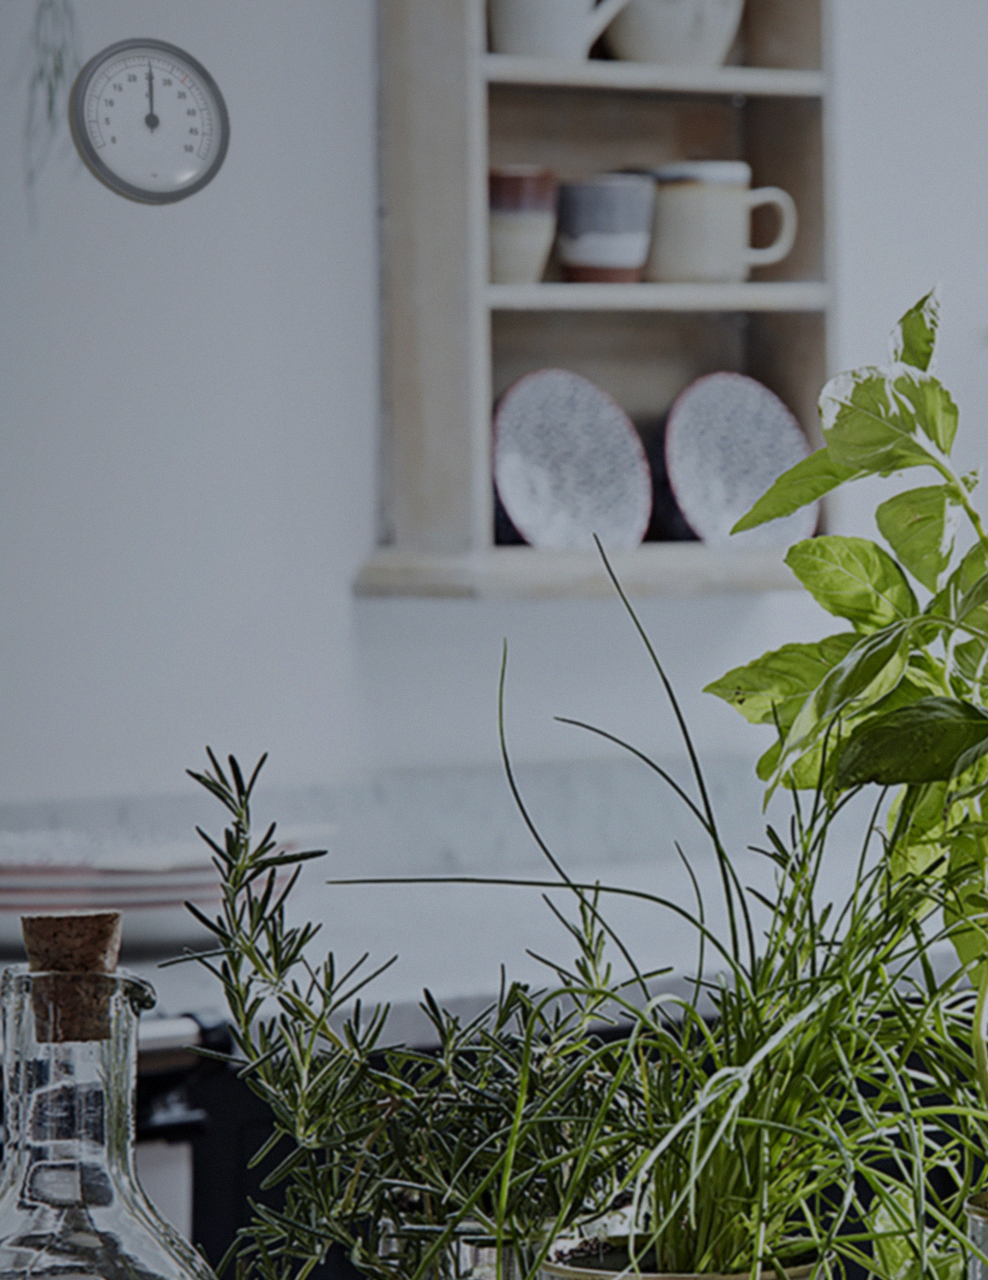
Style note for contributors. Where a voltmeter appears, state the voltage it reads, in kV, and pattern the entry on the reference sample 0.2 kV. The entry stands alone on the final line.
25 kV
